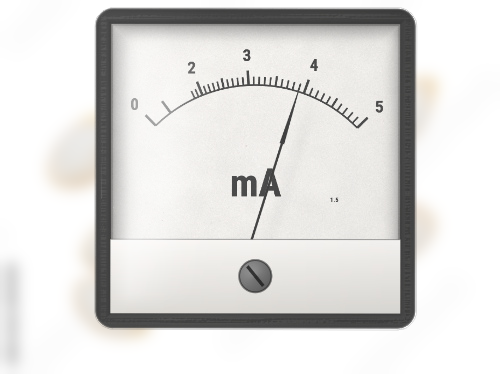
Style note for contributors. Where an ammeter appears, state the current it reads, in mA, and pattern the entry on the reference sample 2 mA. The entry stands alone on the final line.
3.9 mA
